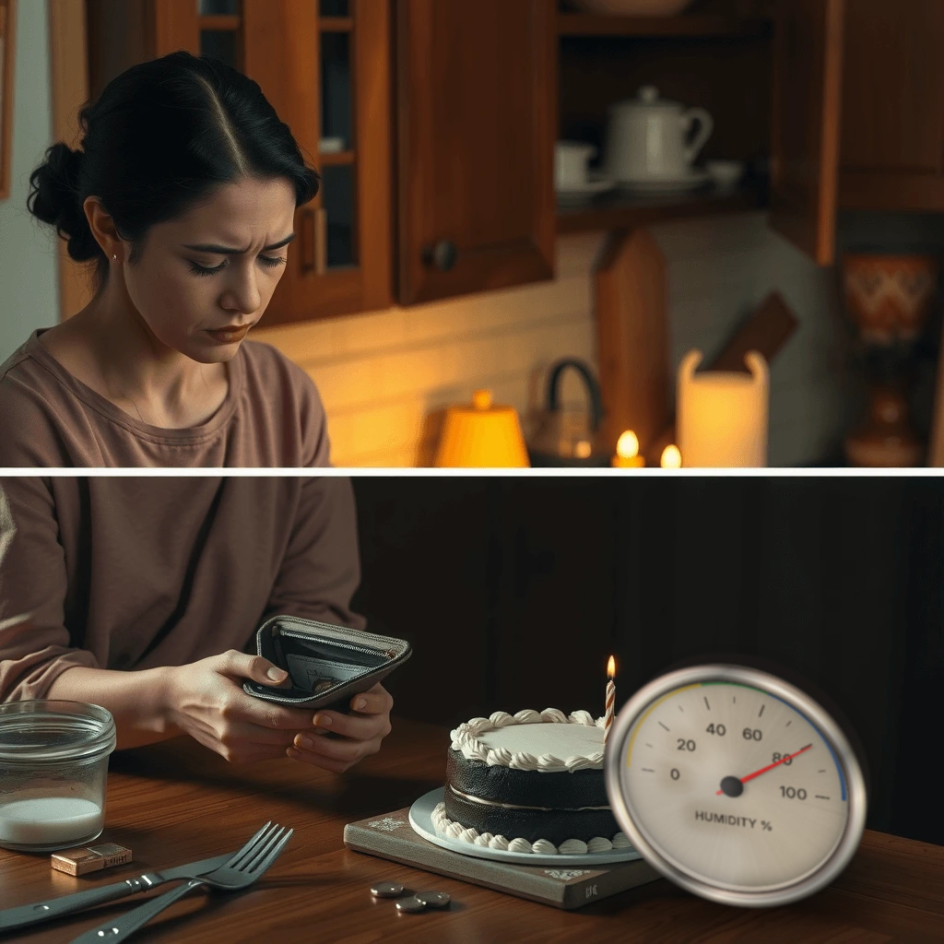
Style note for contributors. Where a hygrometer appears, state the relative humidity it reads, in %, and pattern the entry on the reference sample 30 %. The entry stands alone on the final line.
80 %
